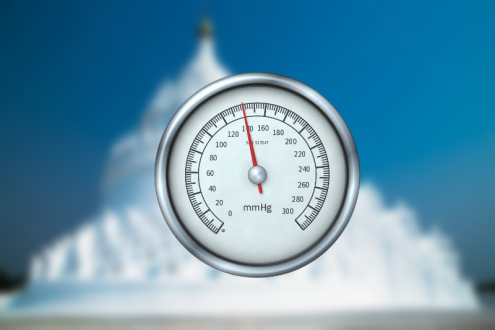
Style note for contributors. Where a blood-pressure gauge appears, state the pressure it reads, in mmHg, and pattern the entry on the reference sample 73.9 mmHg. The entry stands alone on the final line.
140 mmHg
